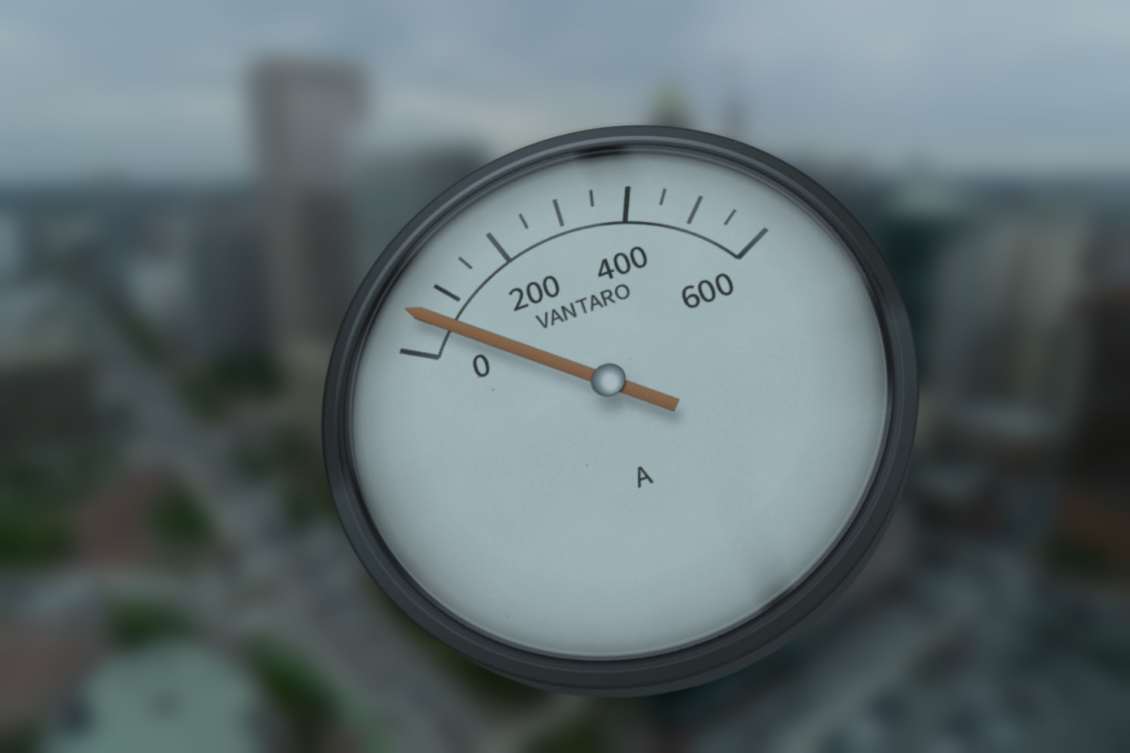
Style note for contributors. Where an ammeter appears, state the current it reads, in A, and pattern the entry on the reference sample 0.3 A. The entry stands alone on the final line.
50 A
